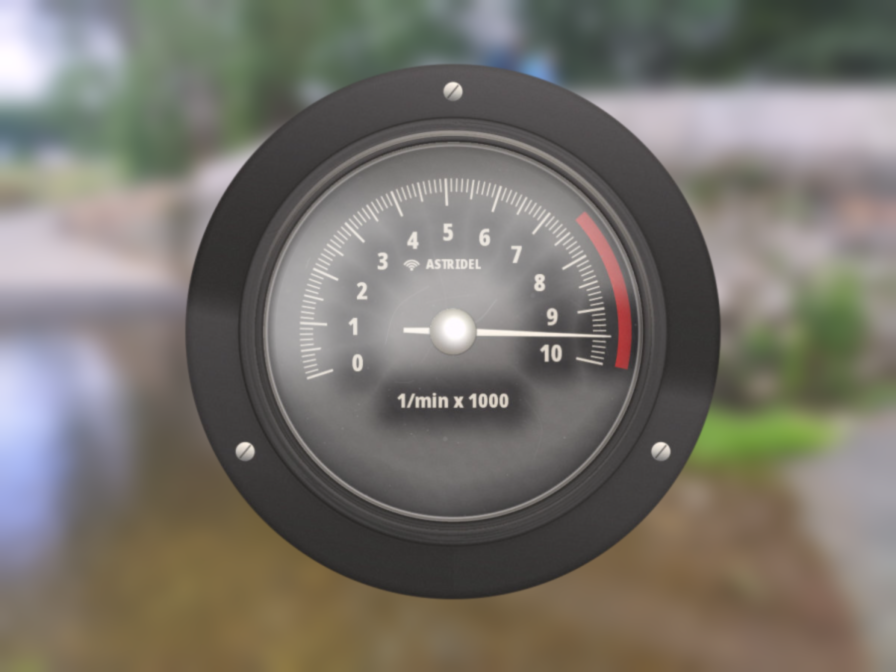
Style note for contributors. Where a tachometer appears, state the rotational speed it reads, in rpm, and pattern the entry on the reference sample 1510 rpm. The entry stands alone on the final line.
9500 rpm
